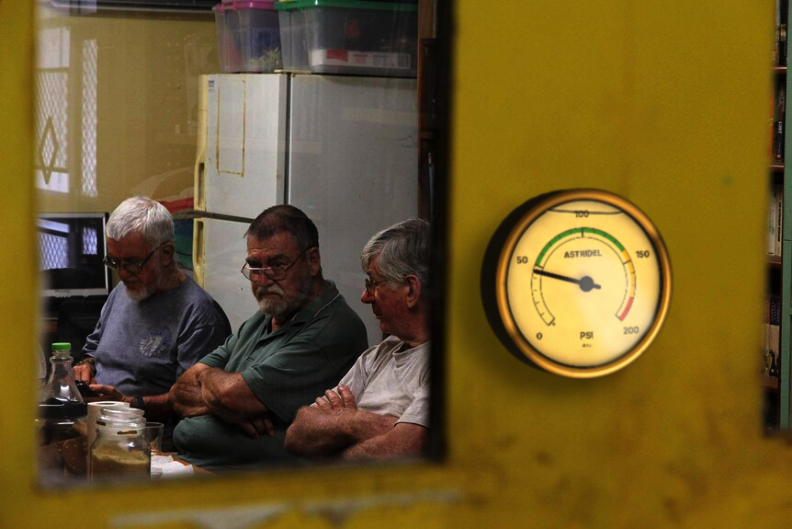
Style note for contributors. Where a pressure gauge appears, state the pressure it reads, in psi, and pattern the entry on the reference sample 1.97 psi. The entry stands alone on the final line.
45 psi
